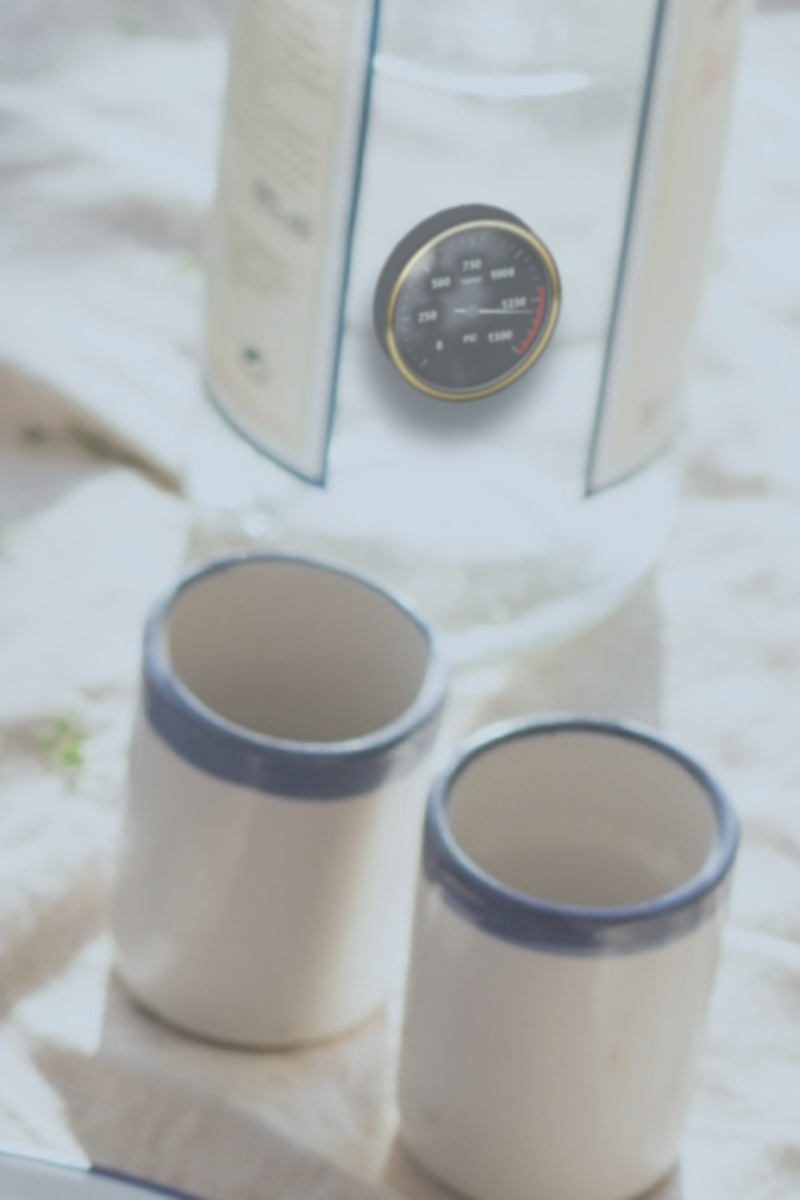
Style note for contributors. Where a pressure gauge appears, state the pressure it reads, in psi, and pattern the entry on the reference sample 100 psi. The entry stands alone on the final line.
1300 psi
